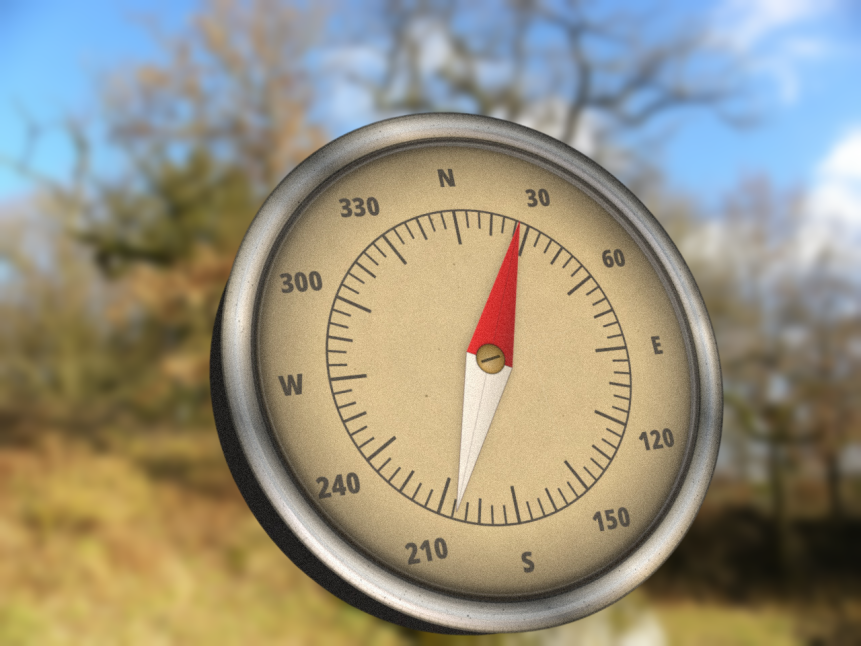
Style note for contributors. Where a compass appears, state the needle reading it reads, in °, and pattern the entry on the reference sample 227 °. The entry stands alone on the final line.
25 °
